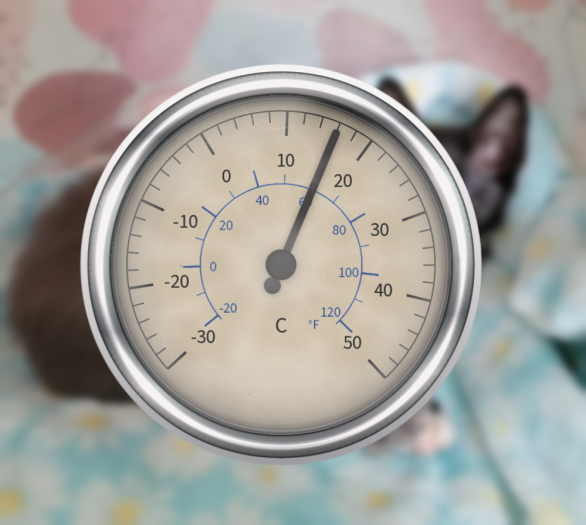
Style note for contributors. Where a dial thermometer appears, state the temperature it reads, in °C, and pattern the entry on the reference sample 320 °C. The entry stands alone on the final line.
16 °C
